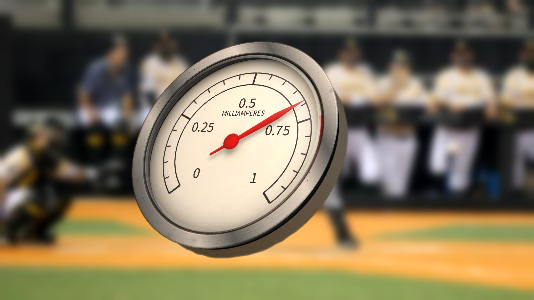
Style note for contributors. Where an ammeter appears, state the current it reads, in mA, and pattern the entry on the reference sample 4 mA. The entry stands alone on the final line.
0.7 mA
